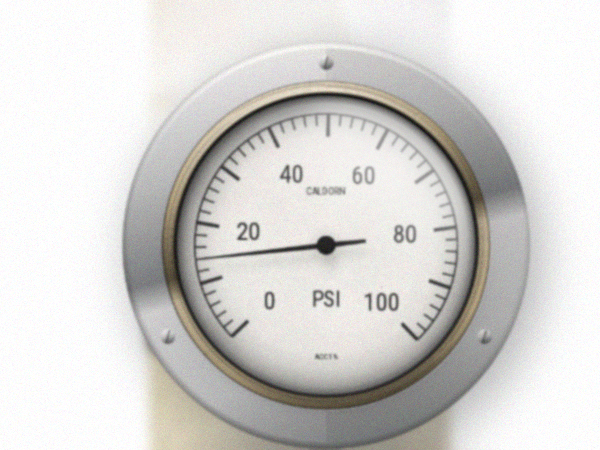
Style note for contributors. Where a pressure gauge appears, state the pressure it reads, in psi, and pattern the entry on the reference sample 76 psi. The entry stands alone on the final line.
14 psi
